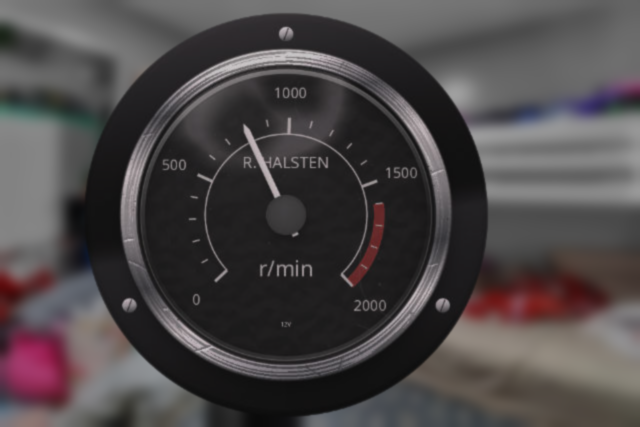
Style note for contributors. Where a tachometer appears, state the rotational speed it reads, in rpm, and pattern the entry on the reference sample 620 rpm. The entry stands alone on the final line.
800 rpm
